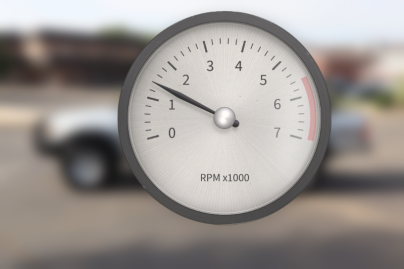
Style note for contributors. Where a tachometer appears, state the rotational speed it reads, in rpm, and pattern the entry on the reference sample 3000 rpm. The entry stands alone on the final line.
1400 rpm
